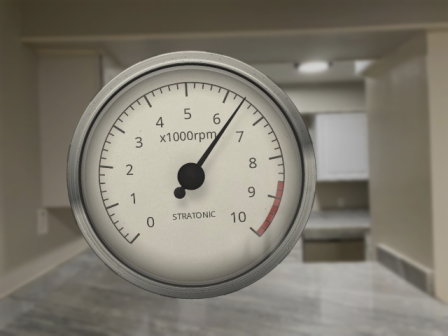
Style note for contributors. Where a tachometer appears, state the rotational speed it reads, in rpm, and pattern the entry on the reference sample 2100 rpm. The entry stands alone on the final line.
6400 rpm
